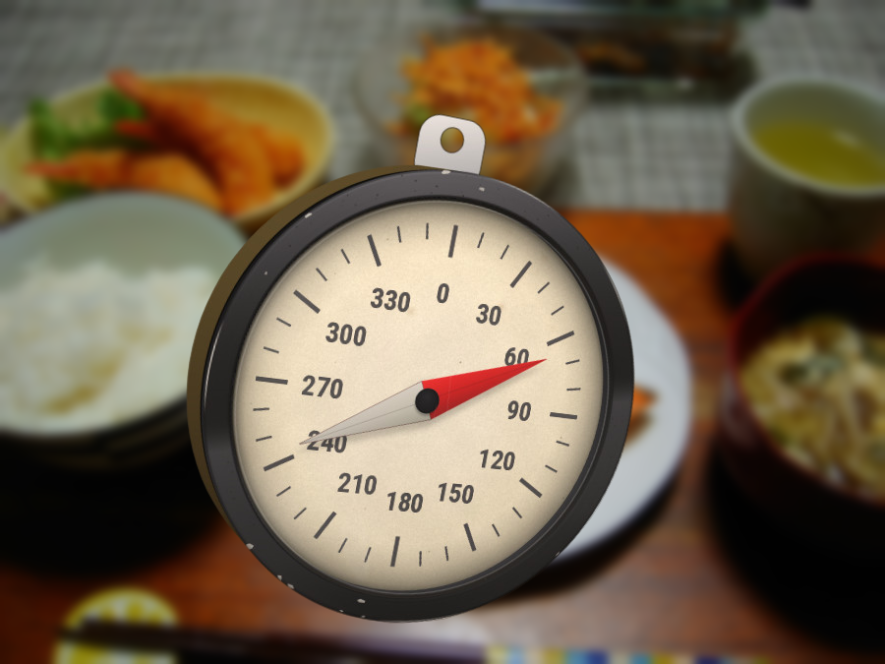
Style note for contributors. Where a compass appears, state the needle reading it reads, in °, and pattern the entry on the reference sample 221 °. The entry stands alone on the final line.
65 °
